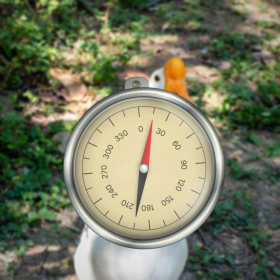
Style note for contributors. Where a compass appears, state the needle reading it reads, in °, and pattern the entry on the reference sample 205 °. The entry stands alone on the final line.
15 °
